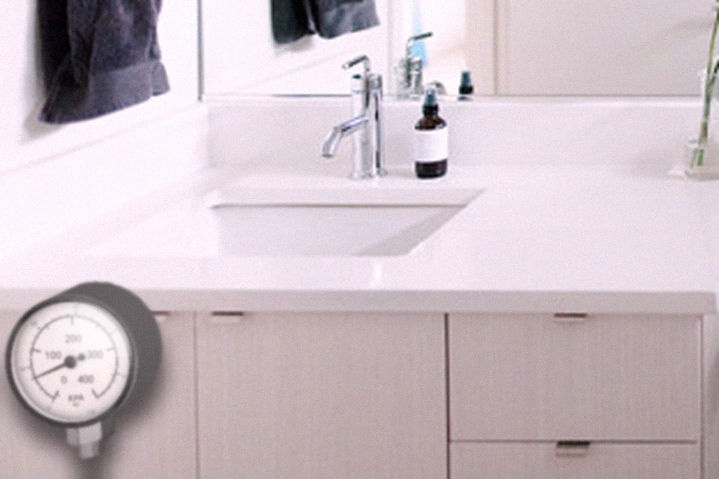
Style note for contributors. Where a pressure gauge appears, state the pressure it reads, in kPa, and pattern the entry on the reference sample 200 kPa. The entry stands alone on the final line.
50 kPa
